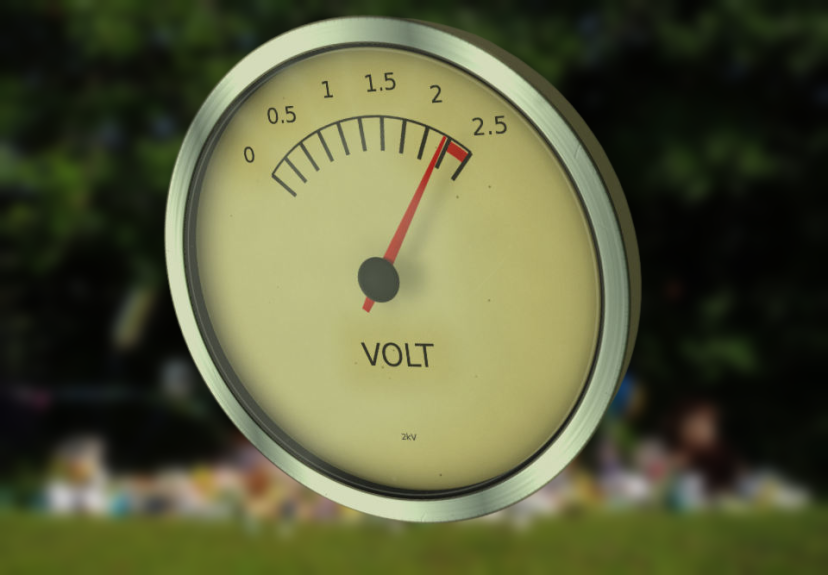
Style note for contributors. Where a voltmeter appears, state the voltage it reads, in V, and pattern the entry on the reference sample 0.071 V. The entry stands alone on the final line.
2.25 V
